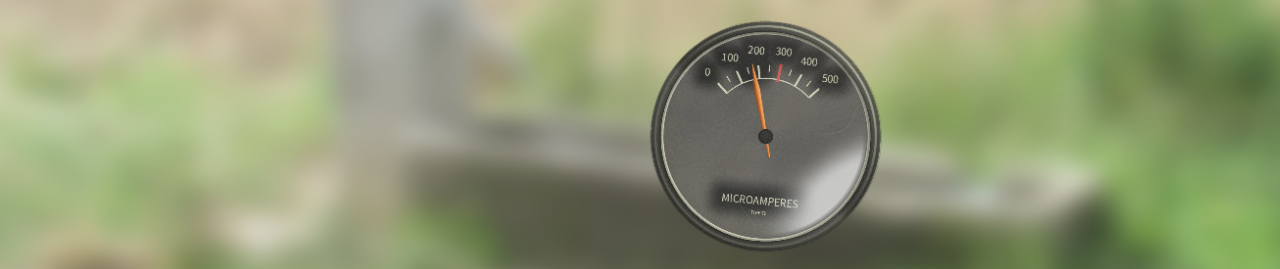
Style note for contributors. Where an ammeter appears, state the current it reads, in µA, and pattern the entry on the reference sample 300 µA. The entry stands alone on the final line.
175 µA
